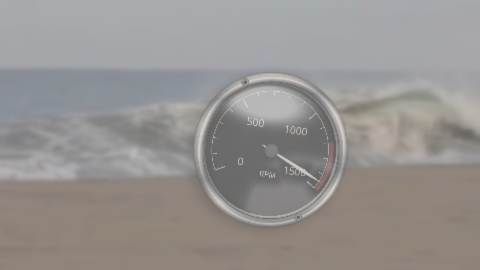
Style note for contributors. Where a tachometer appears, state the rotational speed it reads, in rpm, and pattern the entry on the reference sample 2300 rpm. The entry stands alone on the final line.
1450 rpm
